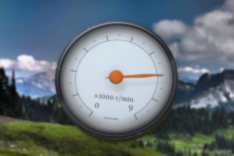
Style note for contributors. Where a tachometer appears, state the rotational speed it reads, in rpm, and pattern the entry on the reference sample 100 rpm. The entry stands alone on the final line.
7000 rpm
